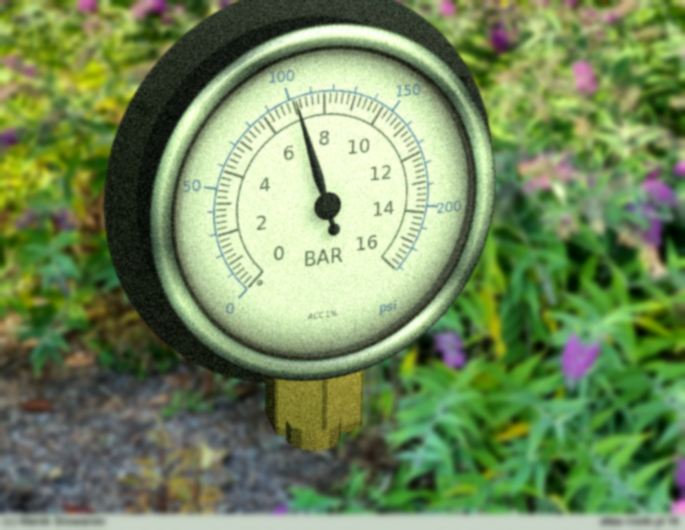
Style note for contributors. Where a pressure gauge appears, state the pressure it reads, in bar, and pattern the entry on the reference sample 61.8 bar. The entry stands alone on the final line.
7 bar
